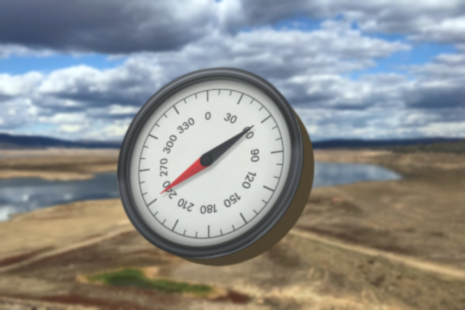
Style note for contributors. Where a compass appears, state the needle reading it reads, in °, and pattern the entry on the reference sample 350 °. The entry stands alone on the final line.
240 °
